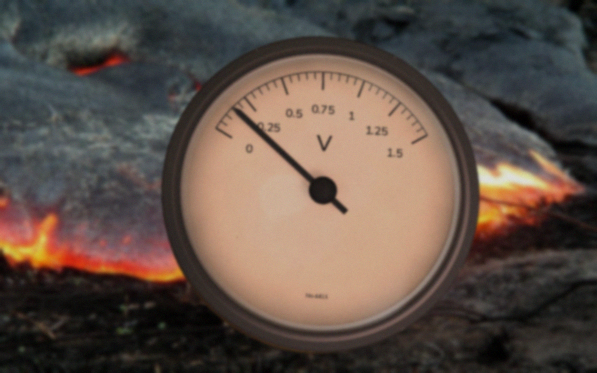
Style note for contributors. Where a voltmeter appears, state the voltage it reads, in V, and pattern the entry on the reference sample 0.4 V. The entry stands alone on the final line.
0.15 V
